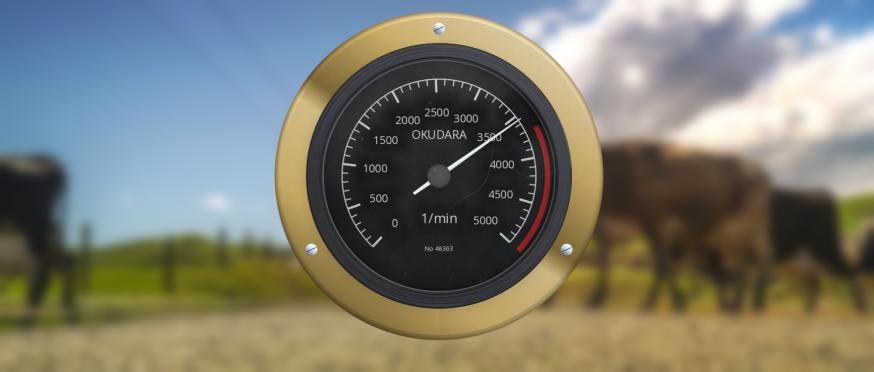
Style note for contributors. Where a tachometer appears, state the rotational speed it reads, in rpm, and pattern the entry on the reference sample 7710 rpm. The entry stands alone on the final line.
3550 rpm
